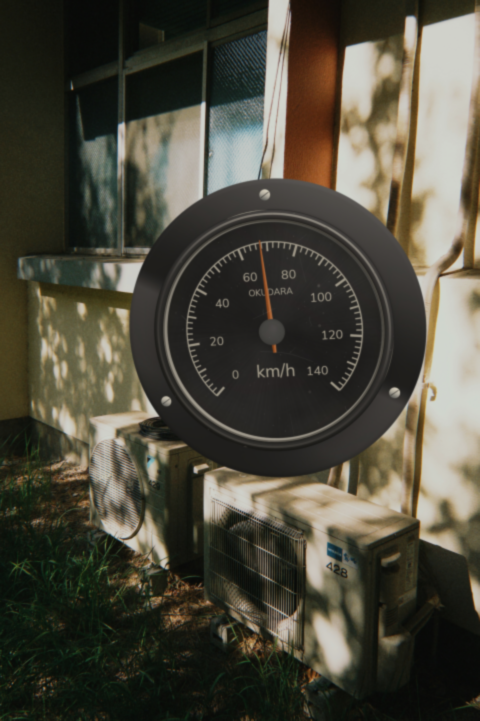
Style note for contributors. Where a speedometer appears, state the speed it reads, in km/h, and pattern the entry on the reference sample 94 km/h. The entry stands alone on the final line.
68 km/h
